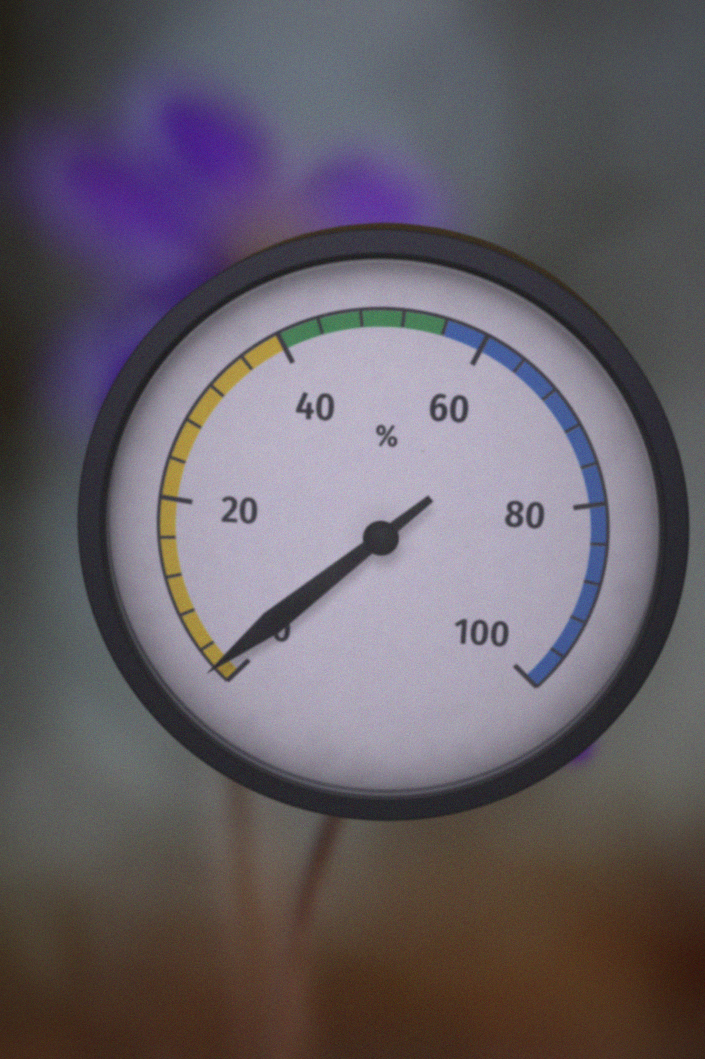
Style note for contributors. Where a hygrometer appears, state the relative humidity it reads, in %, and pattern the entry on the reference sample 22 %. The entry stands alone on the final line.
2 %
